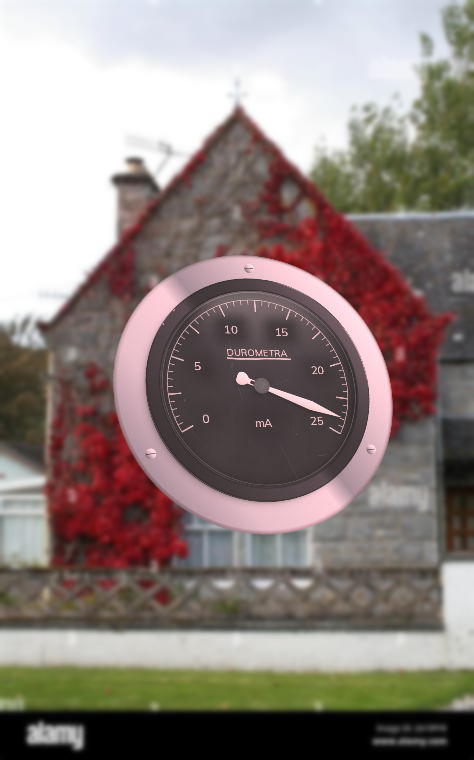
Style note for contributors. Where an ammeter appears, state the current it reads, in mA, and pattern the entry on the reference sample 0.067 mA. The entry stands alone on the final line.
24 mA
